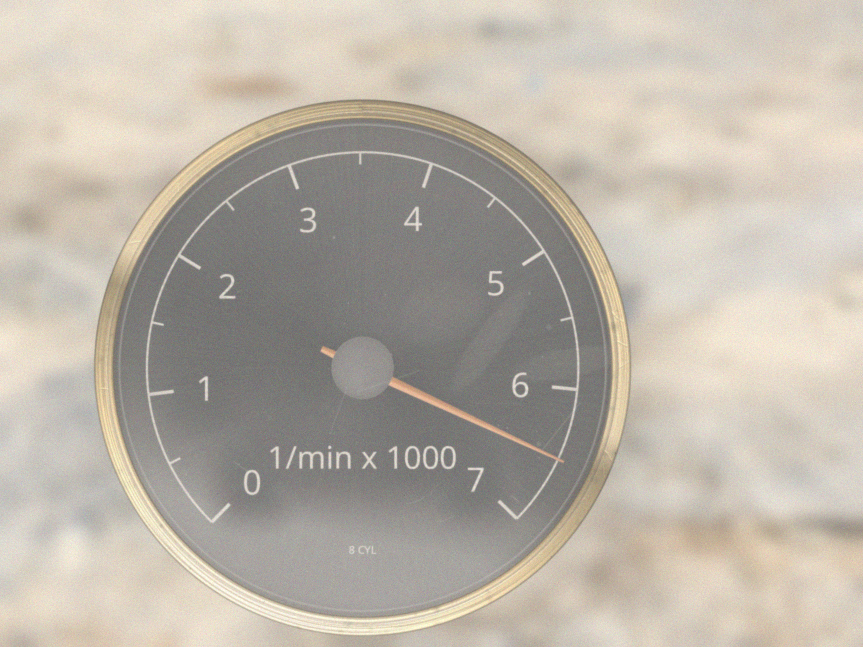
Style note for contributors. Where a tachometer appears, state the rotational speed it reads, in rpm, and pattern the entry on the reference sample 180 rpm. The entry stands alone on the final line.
6500 rpm
